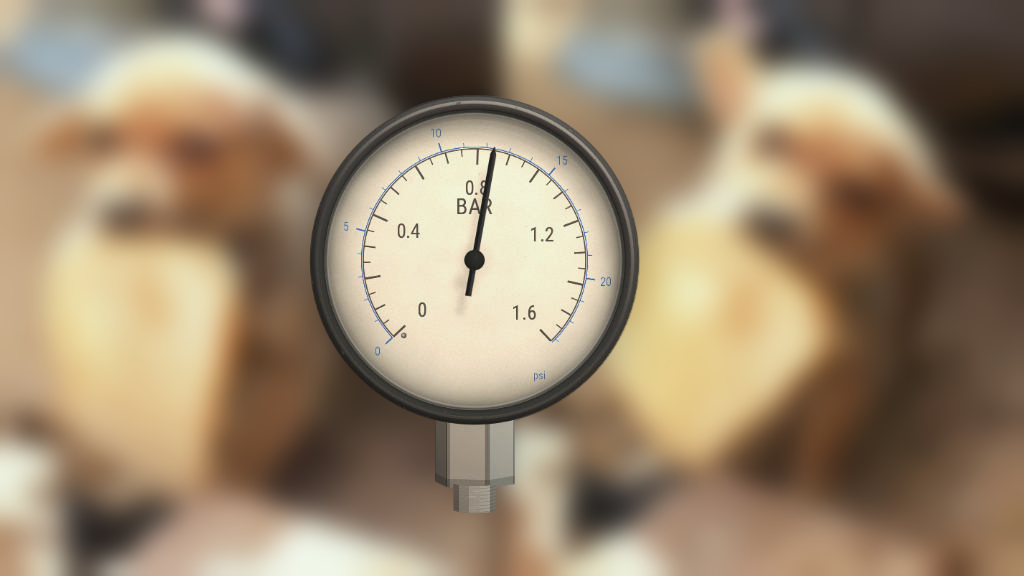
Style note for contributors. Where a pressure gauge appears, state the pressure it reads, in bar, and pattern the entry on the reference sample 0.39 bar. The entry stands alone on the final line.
0.85 bar
